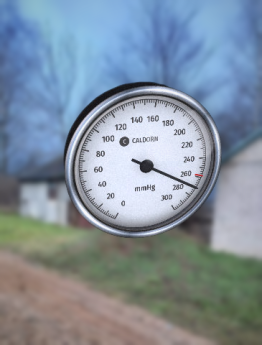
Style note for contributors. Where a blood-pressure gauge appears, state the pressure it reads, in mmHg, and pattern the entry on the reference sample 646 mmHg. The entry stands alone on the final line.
270 mmHg
